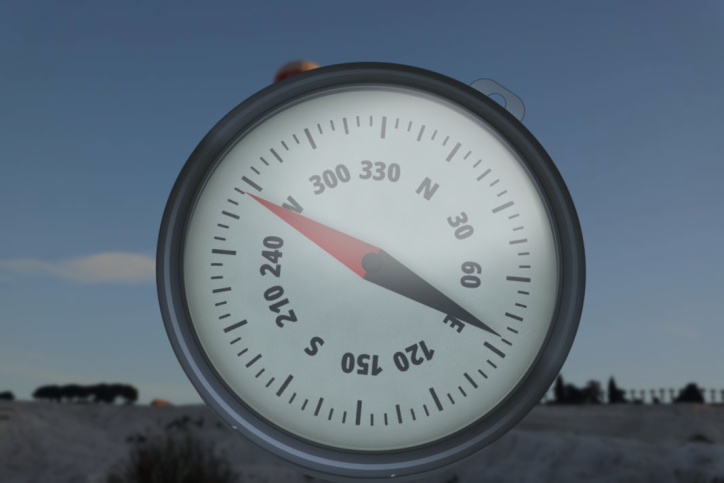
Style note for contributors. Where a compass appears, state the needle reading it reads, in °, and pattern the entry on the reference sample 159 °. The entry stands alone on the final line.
265 °
